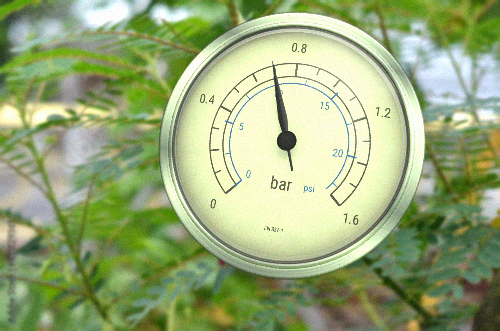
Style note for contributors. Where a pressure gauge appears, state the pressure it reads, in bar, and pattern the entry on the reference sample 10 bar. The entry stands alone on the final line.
0.7 bar
